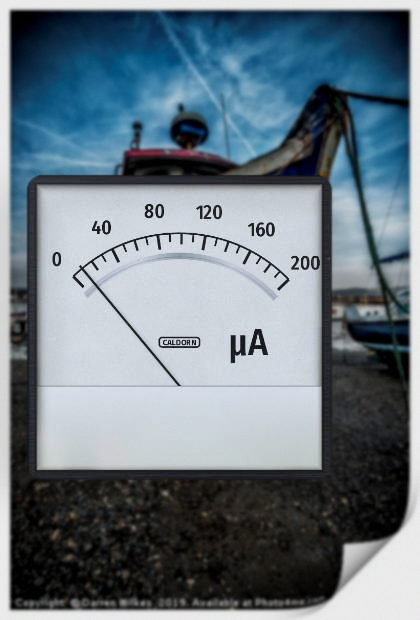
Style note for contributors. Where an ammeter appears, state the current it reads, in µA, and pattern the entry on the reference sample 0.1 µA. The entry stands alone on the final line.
10 µA
